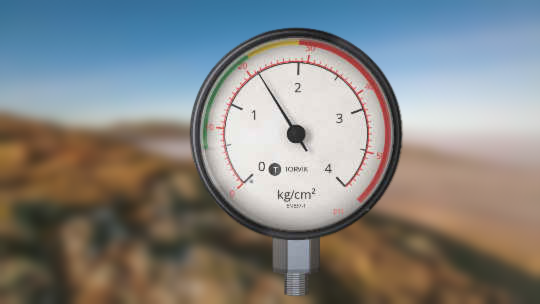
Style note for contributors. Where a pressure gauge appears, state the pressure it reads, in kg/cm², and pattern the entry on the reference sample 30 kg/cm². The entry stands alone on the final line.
1.5 kg/cm²
